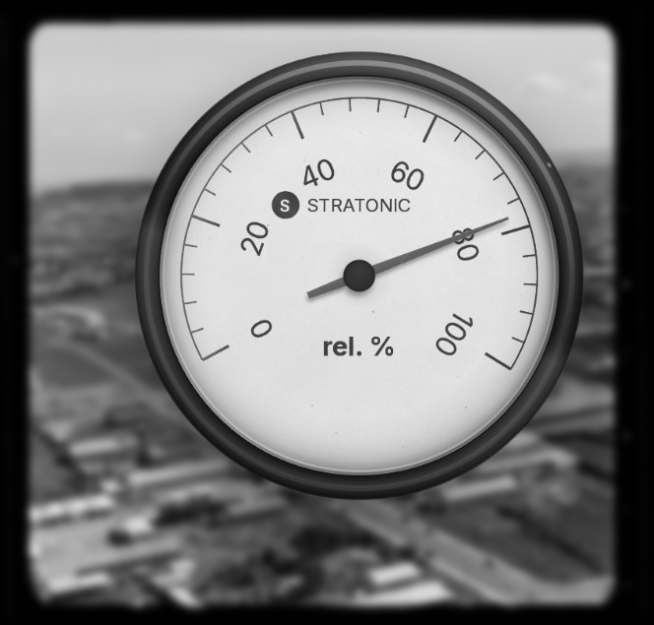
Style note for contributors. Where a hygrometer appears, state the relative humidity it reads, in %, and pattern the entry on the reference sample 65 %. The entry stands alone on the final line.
78 %
